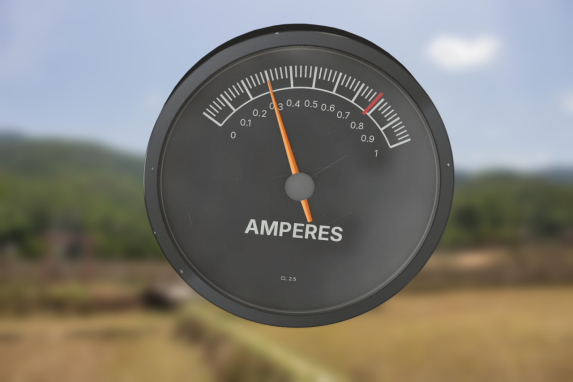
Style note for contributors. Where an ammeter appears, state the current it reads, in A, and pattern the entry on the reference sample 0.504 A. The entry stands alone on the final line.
0.3 A
